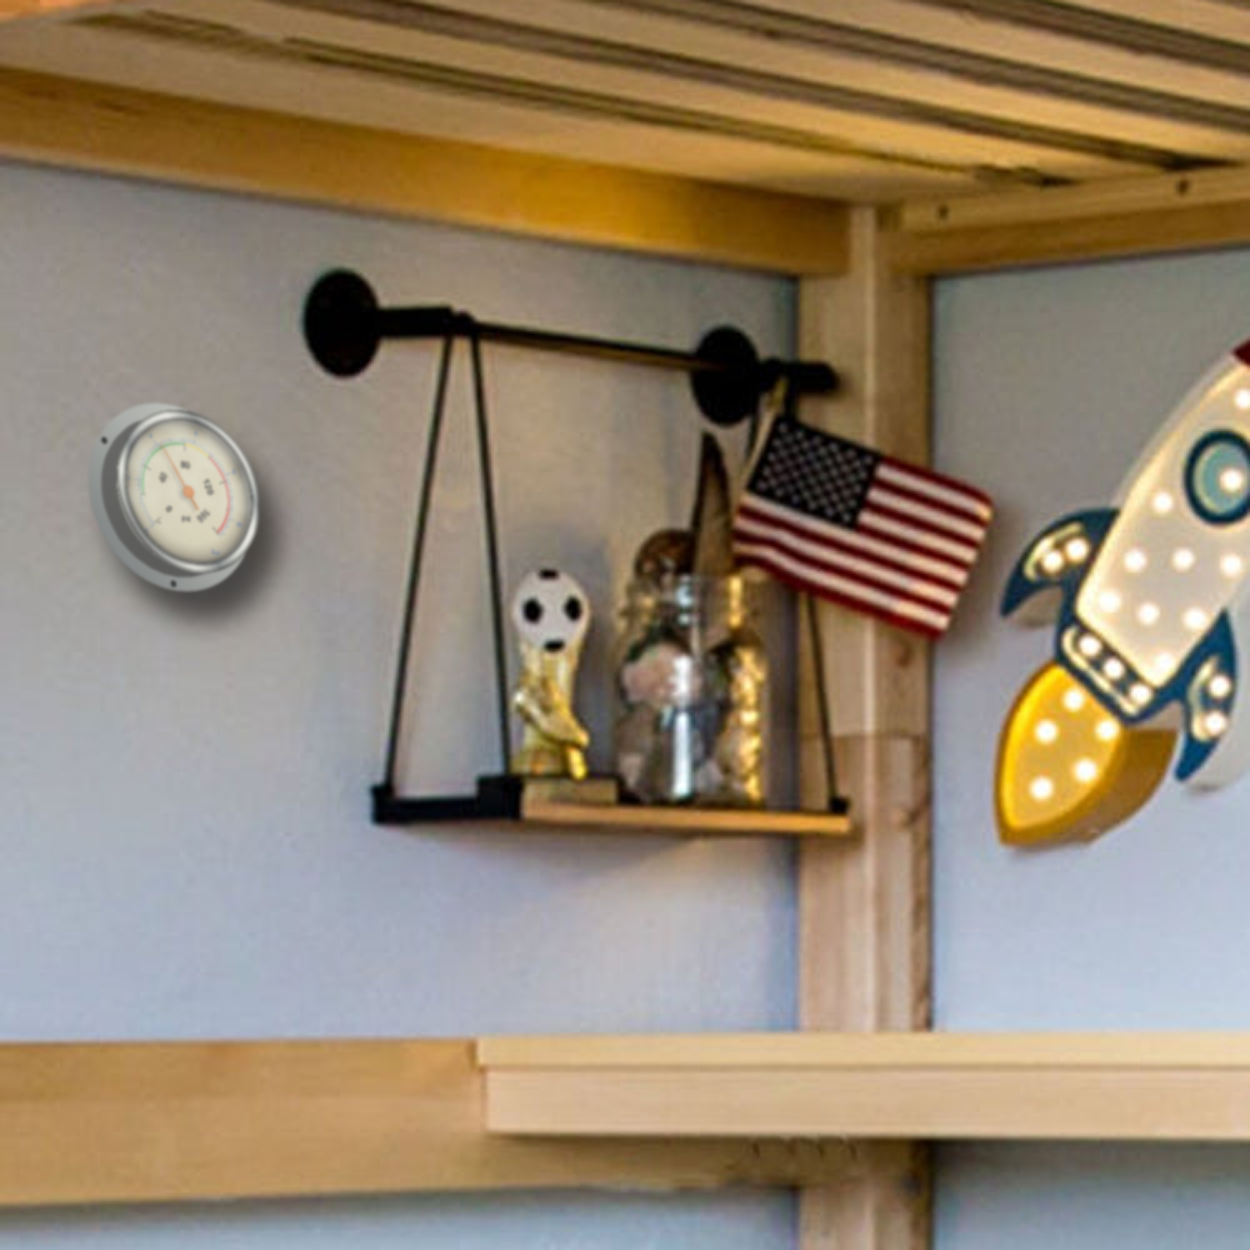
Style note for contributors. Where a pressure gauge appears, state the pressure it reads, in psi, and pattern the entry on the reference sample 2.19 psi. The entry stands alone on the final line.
60 psi
